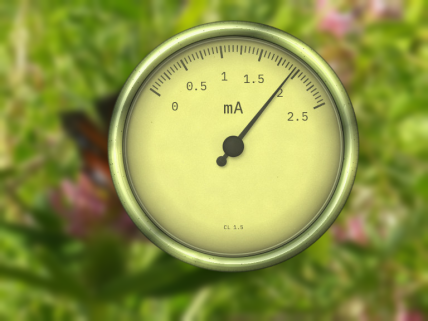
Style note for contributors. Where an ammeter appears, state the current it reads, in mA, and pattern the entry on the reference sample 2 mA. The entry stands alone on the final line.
1.95 mA
